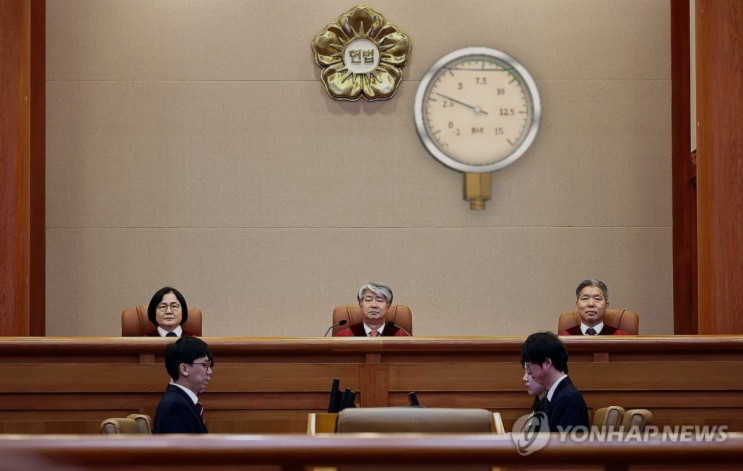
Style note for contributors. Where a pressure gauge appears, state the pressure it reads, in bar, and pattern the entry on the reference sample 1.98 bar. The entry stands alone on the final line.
3 bar
